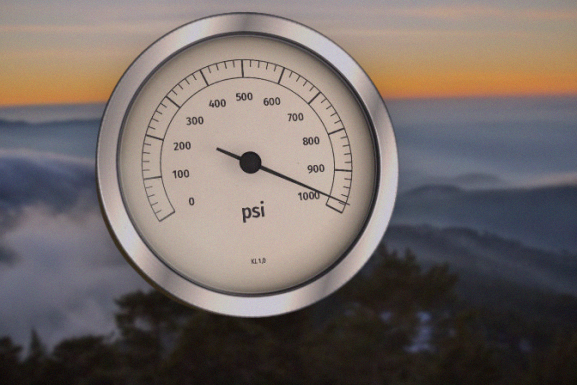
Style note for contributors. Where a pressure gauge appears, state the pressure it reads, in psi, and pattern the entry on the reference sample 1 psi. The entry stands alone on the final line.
980 psi
